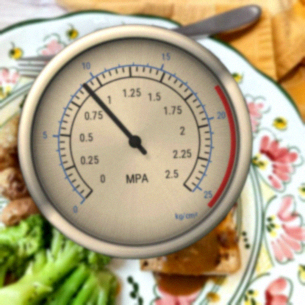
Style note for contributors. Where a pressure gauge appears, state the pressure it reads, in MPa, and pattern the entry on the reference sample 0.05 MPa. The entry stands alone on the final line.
0.9 MPa
